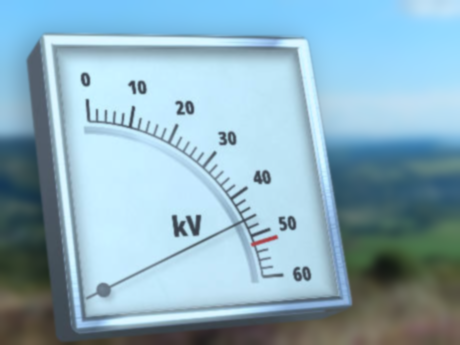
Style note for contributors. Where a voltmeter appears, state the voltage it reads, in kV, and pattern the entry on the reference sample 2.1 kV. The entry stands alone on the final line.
46 kV
